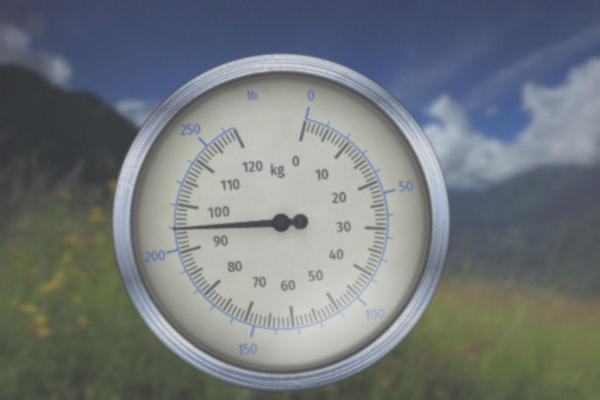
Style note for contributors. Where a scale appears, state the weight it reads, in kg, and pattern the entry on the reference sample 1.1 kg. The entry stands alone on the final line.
95 kg
